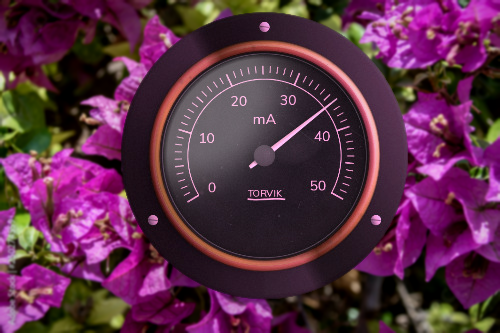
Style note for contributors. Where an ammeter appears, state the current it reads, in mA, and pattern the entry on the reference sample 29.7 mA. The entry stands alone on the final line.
36 mA
